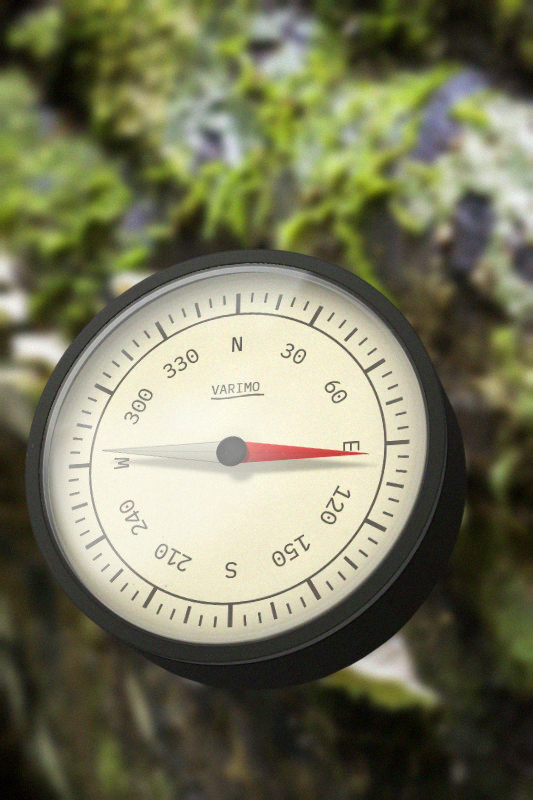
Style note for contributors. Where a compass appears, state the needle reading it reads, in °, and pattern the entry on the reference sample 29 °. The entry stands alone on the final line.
95 °
